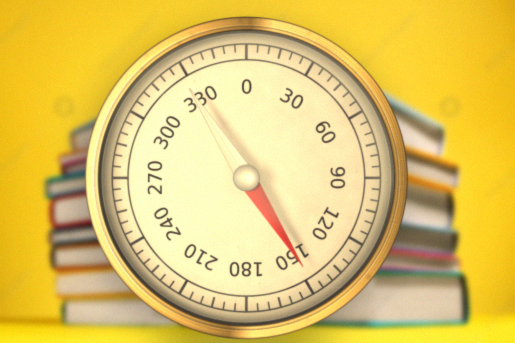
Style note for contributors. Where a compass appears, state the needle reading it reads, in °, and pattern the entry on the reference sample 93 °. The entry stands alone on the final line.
147.5 °
